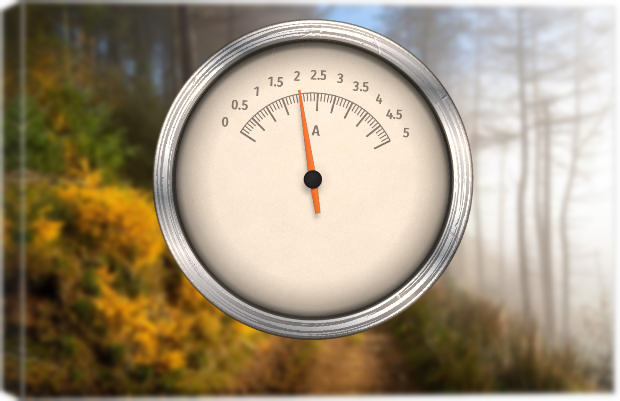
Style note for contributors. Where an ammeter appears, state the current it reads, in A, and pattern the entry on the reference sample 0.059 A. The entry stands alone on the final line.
2 A
